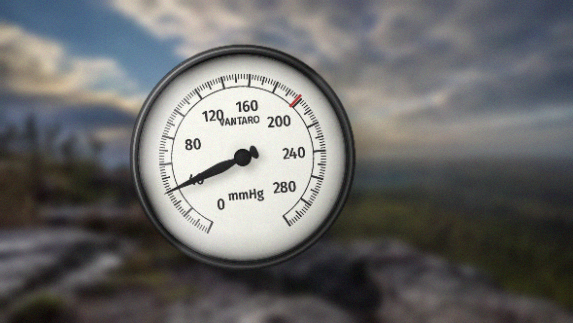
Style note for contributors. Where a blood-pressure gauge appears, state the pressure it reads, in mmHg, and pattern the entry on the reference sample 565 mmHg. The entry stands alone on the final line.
40 mmHg
